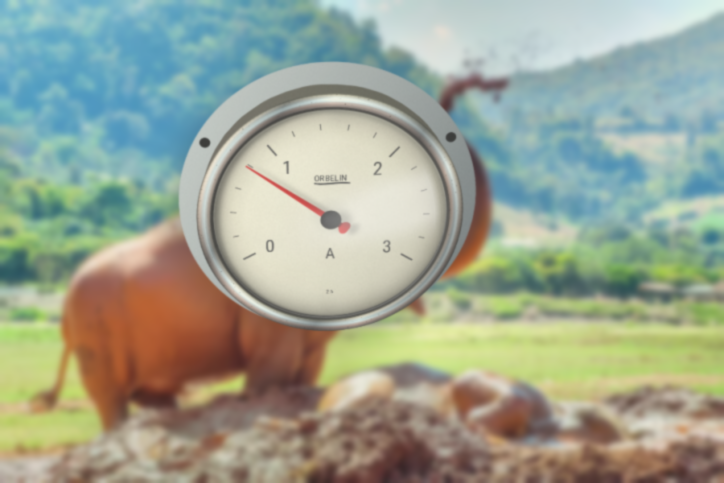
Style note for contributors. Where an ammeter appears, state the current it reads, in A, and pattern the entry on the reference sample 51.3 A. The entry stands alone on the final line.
0.8 A
